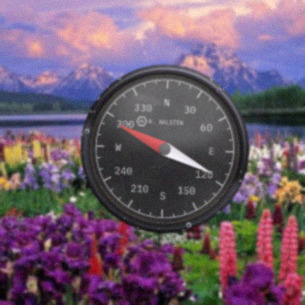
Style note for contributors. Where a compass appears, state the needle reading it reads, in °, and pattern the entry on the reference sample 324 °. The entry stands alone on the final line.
295 °
